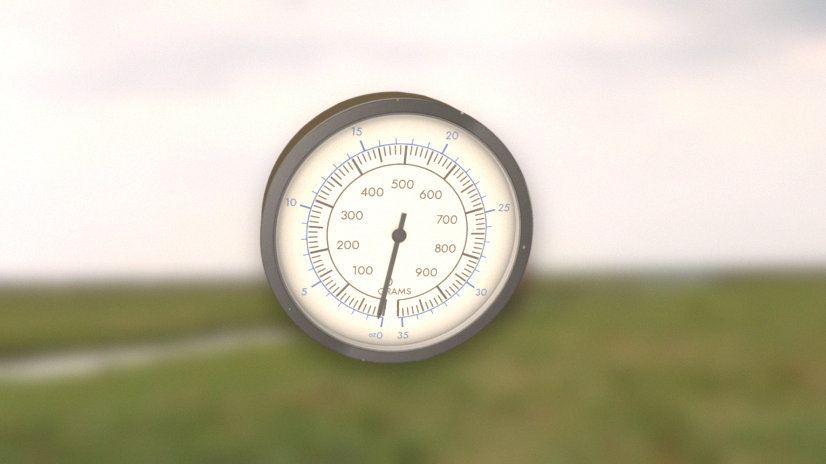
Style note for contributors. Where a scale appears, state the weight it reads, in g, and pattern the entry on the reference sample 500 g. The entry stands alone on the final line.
10 g
